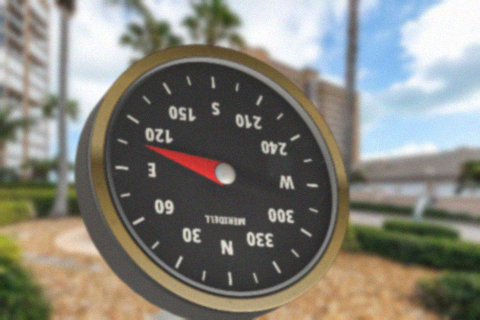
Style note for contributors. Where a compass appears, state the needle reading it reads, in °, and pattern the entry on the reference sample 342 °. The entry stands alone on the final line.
105 °
